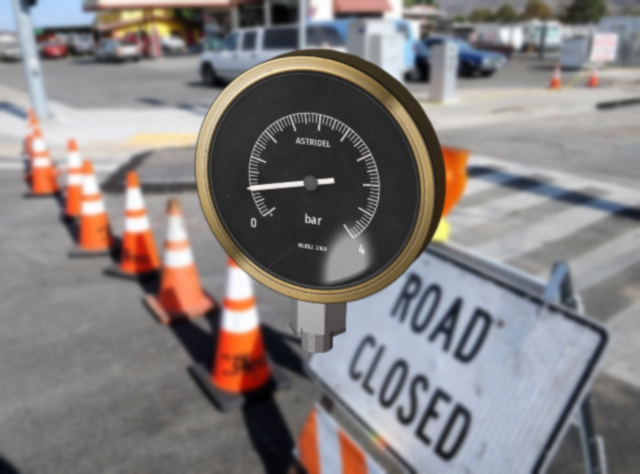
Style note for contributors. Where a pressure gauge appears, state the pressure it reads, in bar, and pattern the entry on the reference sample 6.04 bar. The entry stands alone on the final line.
0.4 bar
